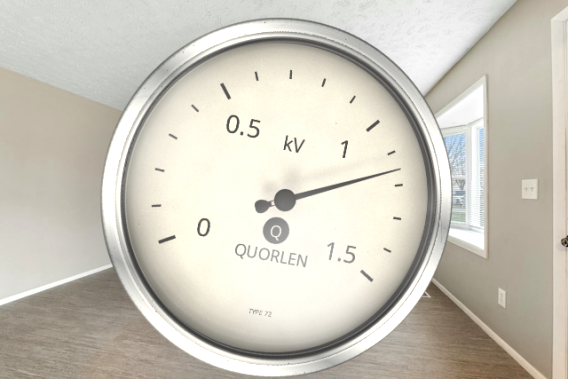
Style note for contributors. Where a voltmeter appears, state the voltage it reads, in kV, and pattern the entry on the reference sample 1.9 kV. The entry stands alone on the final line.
1.15 kV
